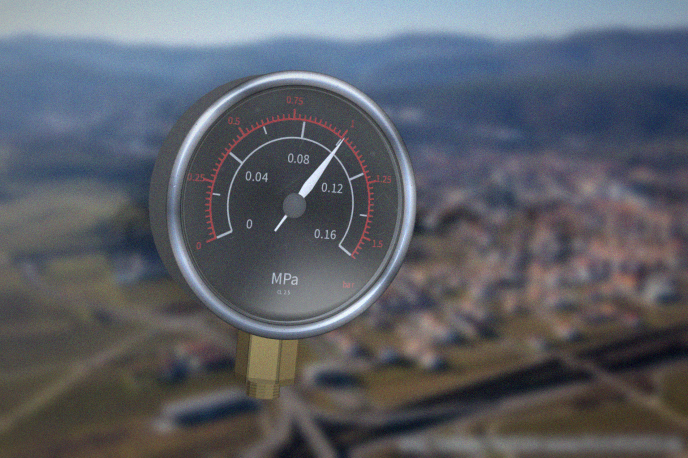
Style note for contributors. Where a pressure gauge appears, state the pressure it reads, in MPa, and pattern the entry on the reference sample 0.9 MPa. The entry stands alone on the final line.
0.1 MPa
